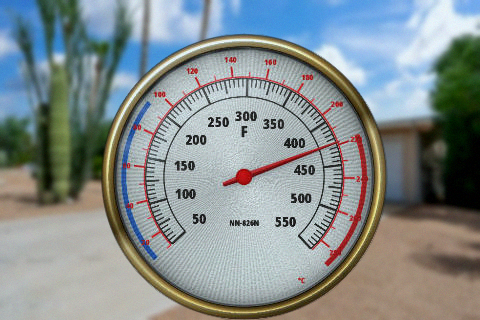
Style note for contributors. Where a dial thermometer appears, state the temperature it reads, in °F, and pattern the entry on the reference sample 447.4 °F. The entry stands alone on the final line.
425 °F
